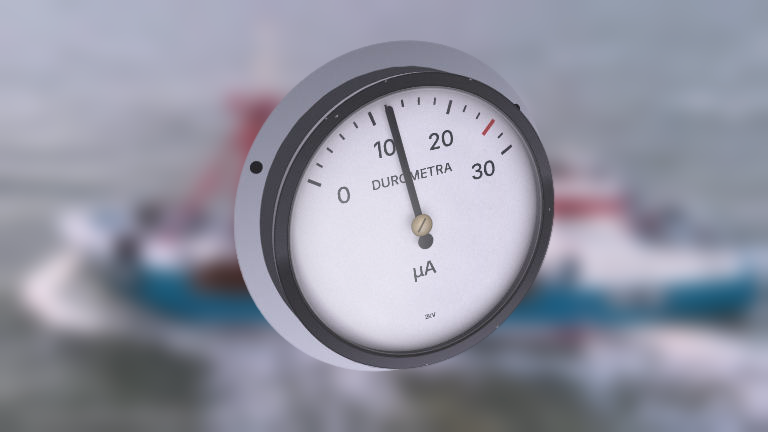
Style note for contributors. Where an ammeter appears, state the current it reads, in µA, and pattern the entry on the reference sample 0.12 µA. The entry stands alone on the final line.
12 µA
